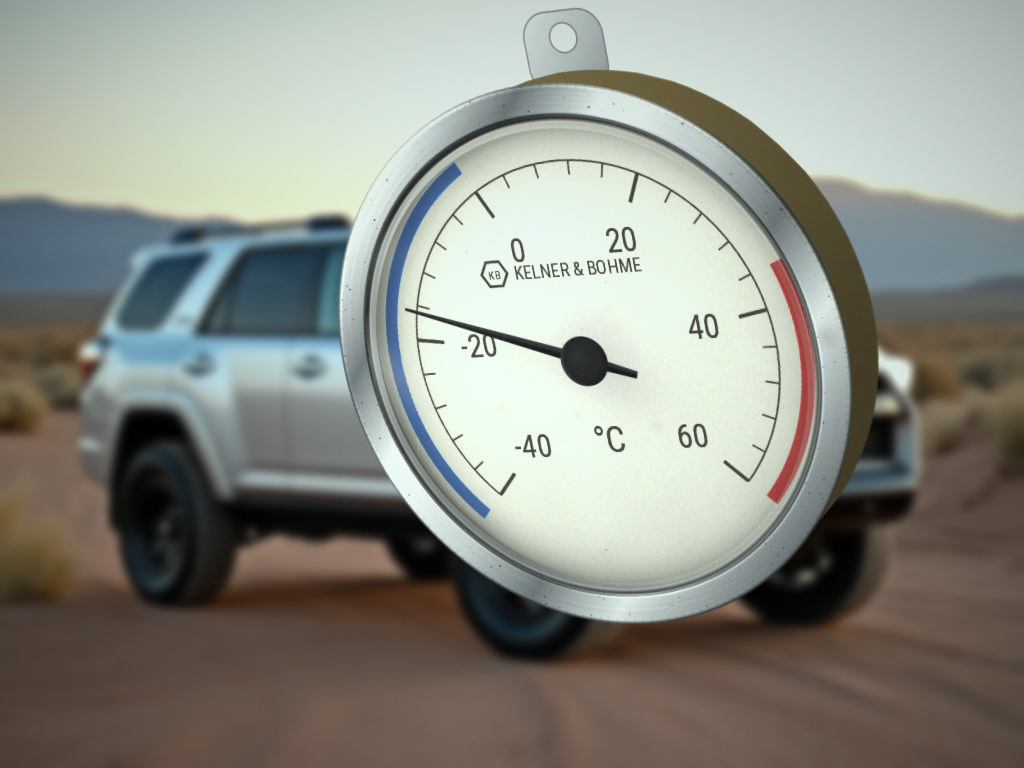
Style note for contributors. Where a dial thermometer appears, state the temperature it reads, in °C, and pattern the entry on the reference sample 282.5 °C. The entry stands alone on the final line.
-16 °C
